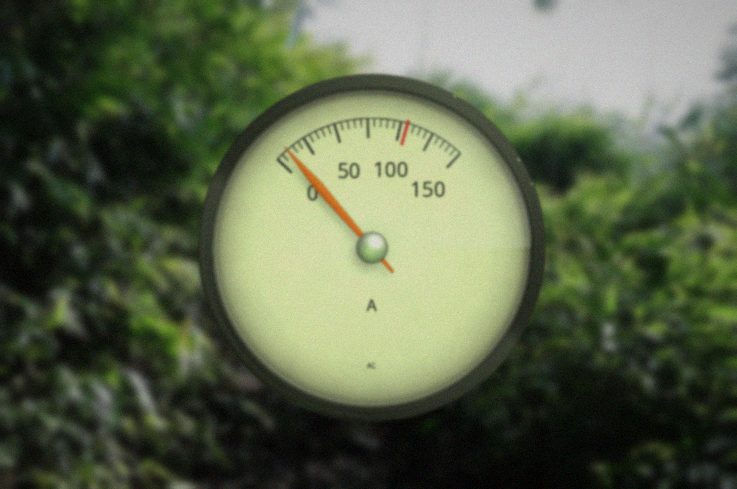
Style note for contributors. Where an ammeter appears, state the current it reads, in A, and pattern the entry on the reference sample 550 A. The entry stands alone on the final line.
10 A
